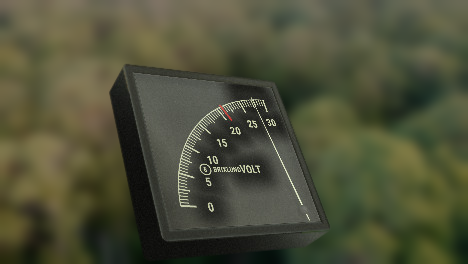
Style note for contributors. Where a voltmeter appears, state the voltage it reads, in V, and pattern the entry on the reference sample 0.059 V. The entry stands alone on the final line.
27.5 V
